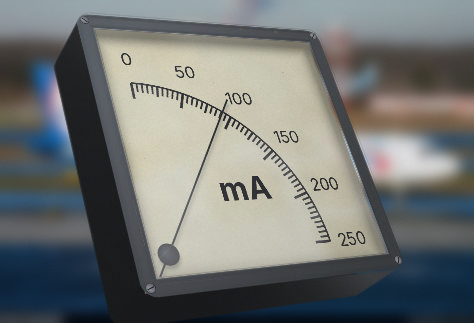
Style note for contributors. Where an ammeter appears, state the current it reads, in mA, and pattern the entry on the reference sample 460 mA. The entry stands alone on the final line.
90 mA
